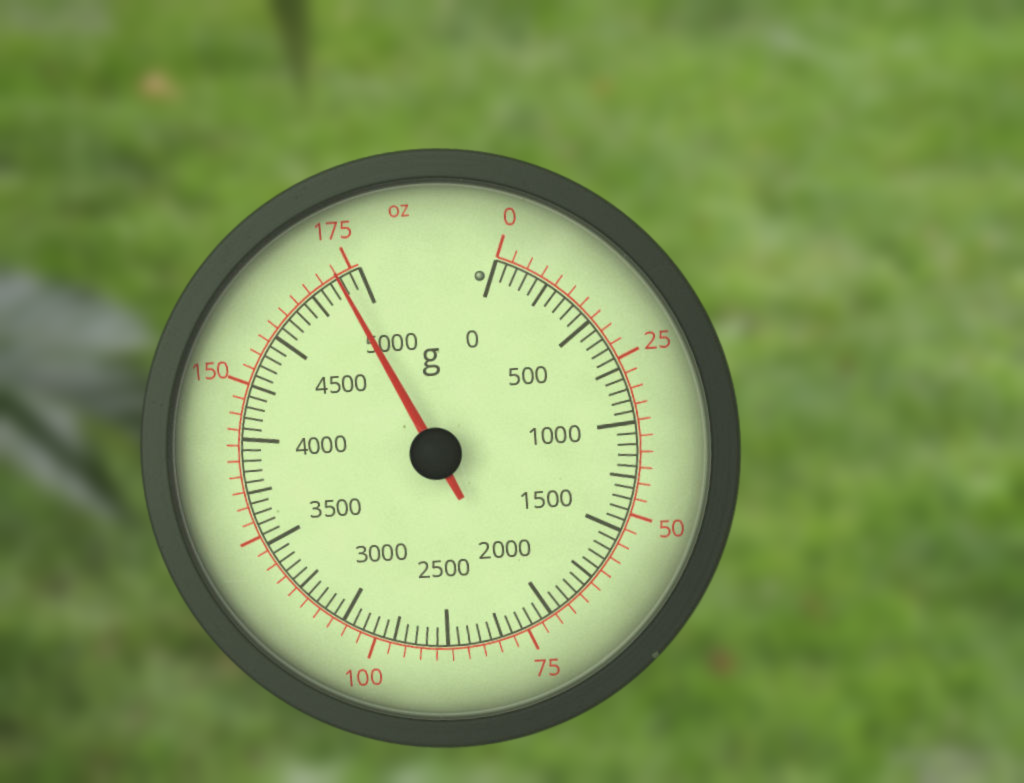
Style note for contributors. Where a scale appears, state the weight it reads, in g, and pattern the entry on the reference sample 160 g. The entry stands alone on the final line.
4900 g
